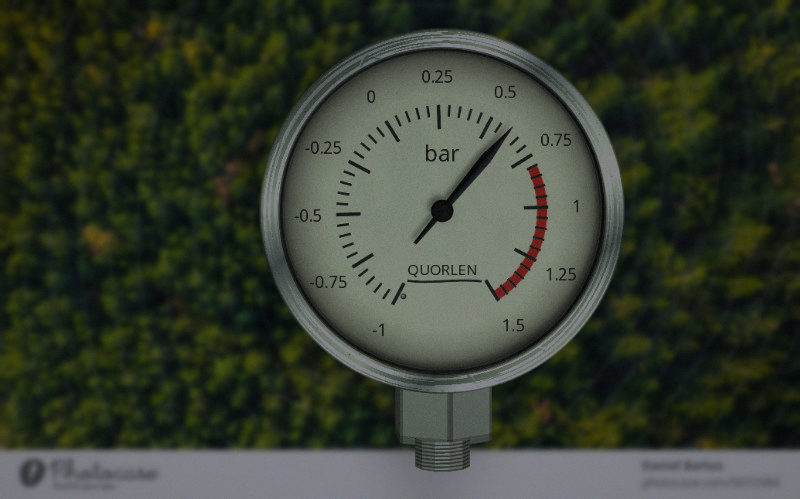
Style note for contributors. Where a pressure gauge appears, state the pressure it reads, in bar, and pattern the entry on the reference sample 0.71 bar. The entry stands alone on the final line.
0.6 bar
